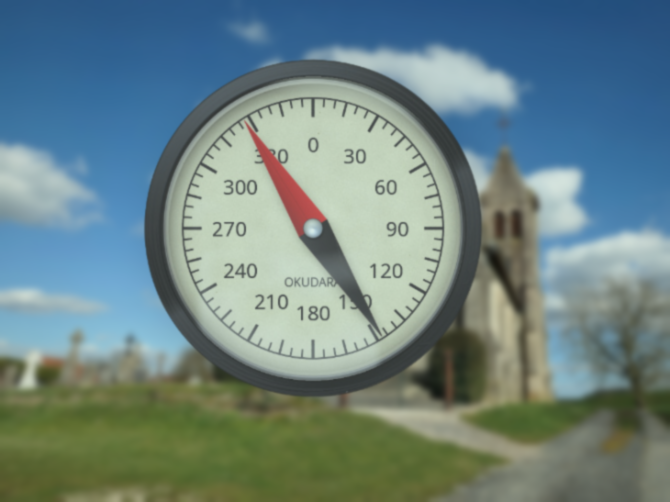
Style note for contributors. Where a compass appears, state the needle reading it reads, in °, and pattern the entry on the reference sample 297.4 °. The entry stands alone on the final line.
327.5 °
